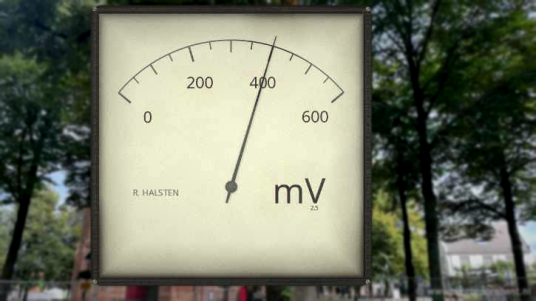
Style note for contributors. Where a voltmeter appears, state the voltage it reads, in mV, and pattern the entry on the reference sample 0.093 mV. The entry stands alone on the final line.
400 mV
